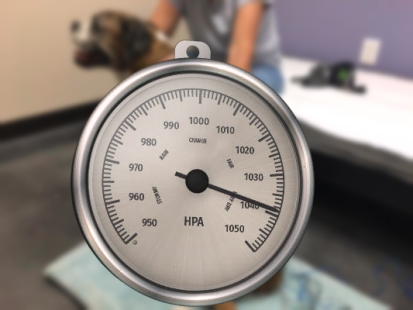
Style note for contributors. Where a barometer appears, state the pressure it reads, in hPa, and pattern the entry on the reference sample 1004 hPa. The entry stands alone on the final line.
1039 hPa
